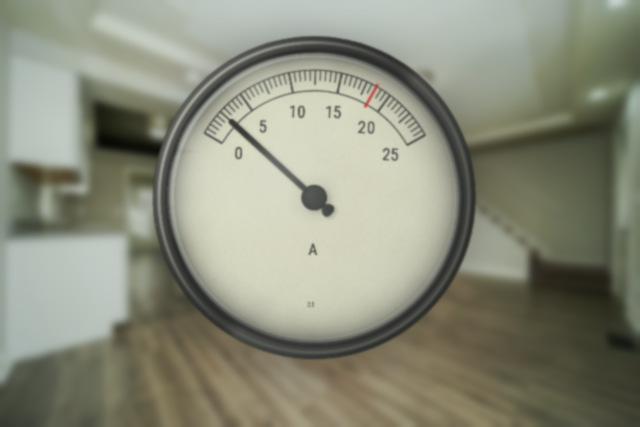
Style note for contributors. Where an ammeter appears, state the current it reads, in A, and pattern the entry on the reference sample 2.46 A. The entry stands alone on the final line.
2.5 A
